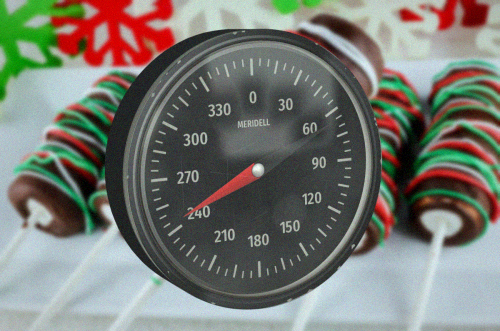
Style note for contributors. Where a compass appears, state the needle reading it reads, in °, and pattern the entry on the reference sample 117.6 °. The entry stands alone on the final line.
245 °
